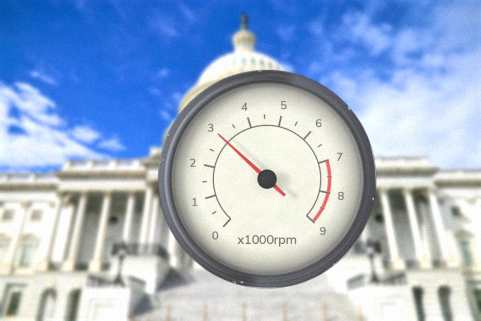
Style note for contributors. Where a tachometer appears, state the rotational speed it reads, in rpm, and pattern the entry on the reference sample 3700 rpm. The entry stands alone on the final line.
3000 rpm
